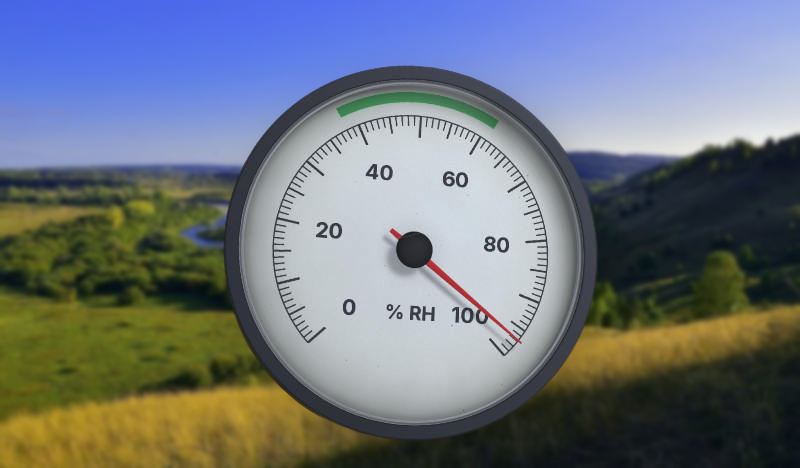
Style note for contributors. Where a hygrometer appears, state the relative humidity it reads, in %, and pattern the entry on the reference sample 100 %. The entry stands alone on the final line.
97 %
